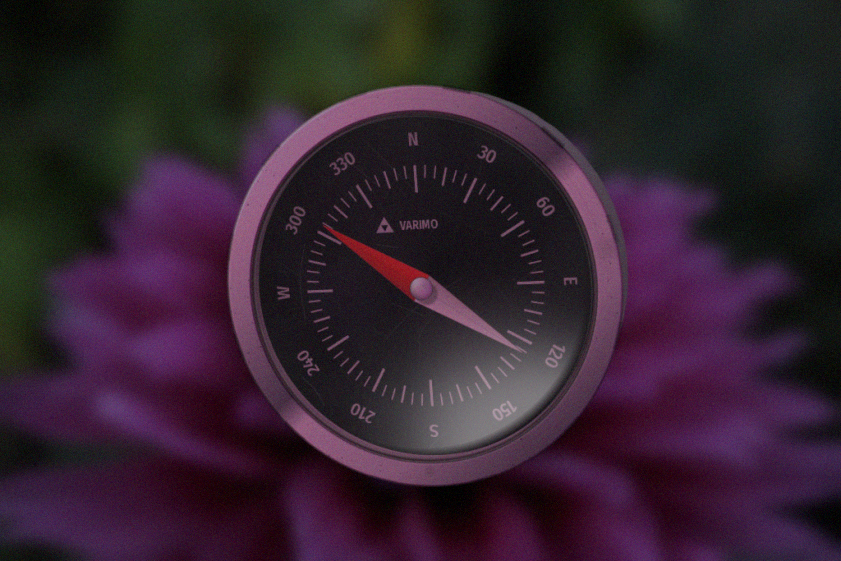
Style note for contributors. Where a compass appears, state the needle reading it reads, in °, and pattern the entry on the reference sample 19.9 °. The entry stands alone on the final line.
305 °
